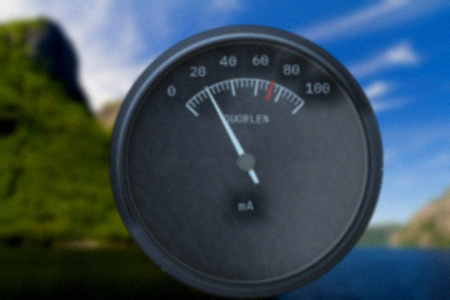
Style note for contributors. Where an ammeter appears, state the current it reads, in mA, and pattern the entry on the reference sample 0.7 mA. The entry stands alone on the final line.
20 mA
